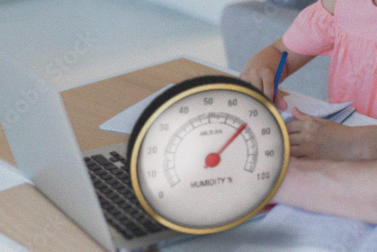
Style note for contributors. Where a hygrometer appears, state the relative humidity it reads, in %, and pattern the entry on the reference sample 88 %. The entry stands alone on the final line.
70 %
